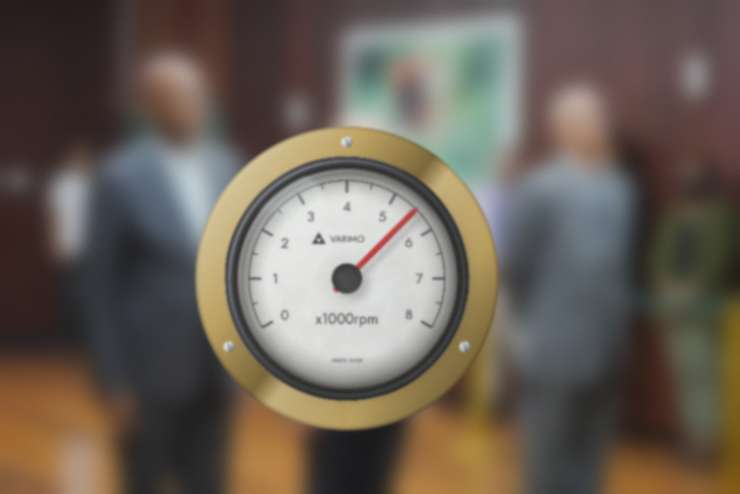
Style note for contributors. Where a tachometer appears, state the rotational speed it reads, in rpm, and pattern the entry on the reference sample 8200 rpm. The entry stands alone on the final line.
5500 rpm
